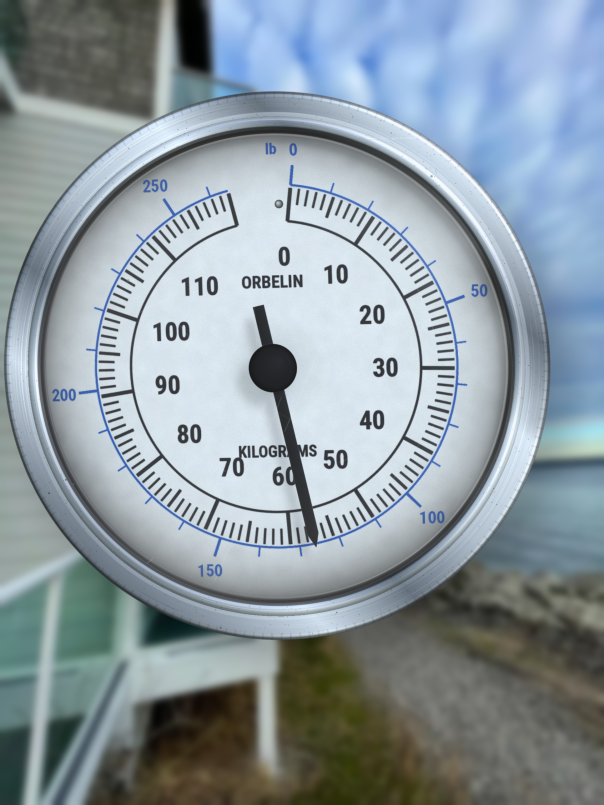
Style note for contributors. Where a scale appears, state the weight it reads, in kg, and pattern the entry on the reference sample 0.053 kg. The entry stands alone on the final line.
57 kg
